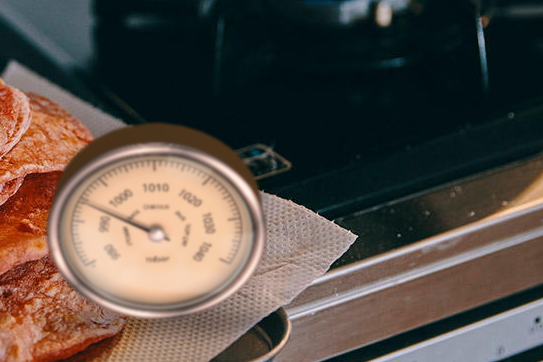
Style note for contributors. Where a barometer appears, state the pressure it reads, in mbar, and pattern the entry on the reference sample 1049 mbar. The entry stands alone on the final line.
995 mbar
